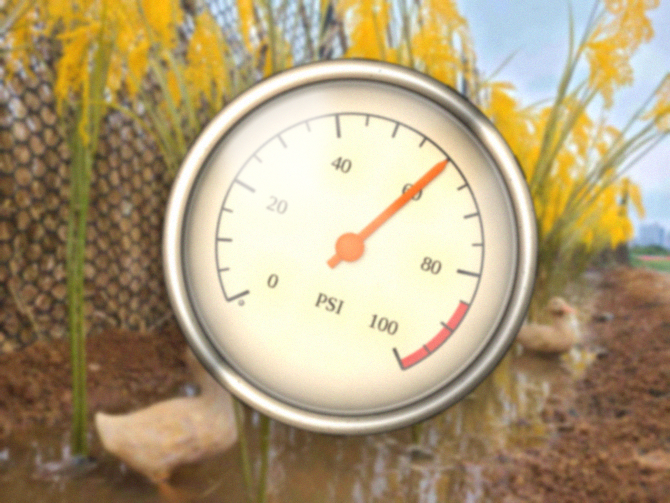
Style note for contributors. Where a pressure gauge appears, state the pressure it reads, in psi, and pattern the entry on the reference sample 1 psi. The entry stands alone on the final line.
60 psi
